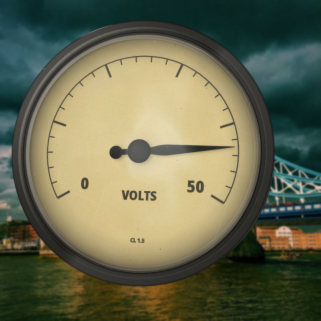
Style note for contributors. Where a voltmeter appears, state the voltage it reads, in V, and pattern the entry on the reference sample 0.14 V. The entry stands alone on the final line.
43 V
